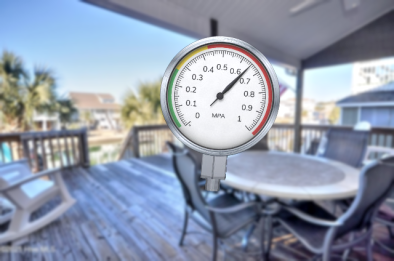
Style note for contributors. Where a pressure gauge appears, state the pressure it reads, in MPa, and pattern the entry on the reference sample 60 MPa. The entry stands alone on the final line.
0.65 MPa
